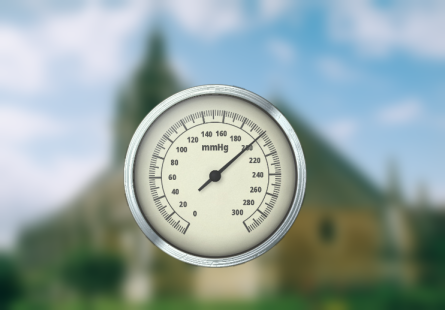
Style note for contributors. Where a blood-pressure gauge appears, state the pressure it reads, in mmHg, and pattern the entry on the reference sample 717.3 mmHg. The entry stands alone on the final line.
200 mmHg
